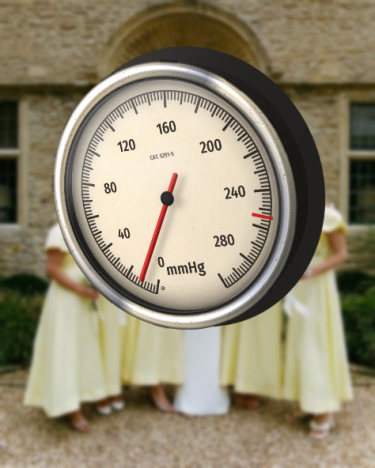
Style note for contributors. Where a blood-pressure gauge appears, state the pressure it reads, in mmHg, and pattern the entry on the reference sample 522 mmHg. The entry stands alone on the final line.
10 mmHg
